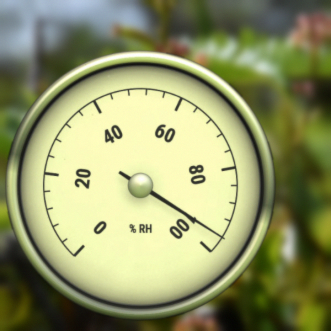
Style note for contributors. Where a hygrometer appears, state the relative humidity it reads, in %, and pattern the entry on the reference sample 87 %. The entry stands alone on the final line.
96 %
